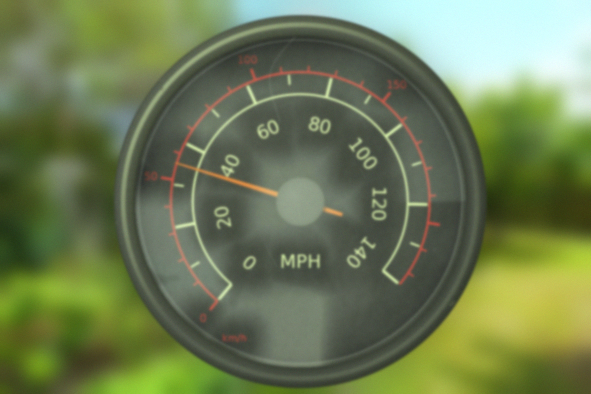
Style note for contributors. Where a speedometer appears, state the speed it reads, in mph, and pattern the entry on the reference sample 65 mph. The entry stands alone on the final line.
35 mph
